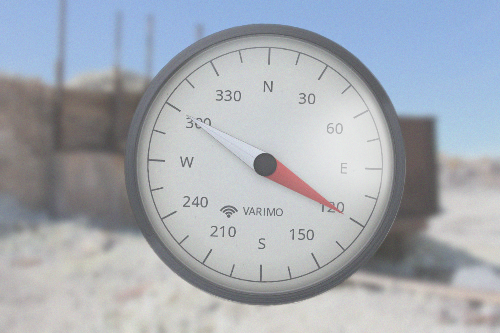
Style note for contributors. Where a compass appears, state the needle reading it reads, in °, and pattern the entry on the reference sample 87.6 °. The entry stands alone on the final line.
120 °
